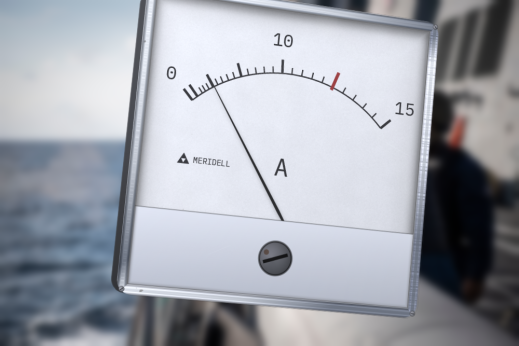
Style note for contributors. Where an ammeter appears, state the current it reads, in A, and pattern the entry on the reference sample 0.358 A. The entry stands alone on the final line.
5 A
